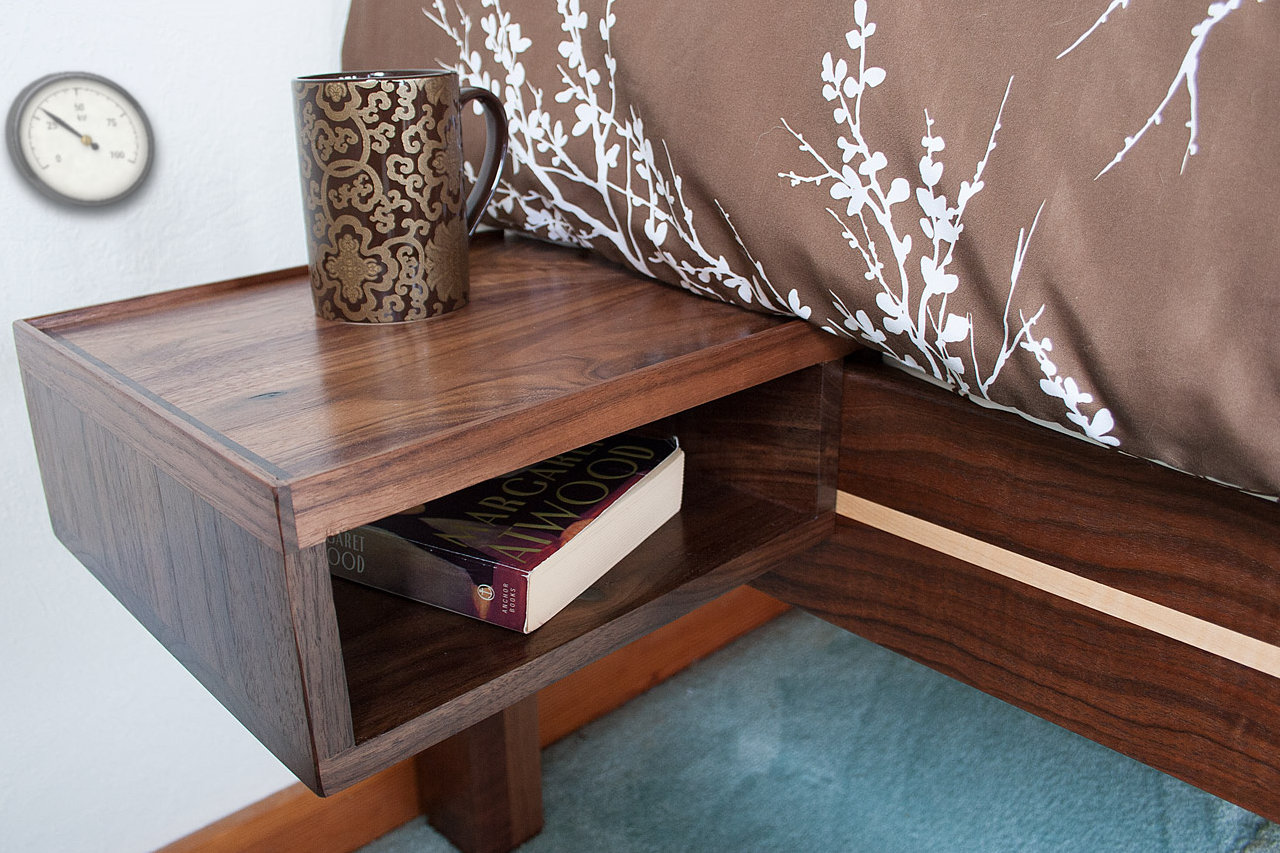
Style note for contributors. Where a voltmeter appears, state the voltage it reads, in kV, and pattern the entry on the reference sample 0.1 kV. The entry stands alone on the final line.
30 kV
